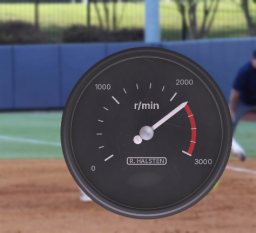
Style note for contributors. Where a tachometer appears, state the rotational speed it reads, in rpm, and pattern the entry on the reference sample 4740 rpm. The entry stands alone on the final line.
2200 rpm
